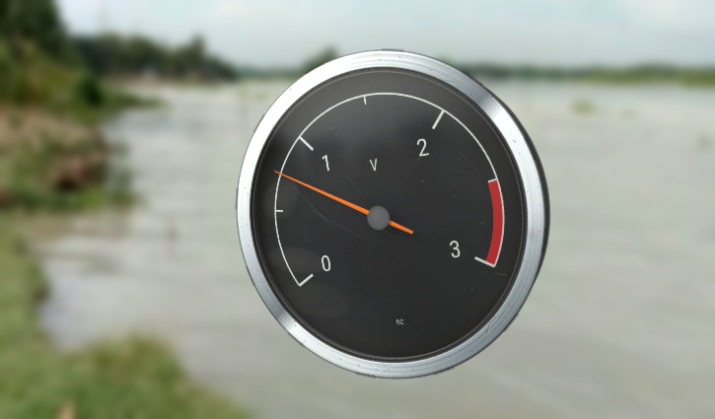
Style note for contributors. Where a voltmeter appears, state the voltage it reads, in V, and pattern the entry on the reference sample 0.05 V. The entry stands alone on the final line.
0.75 V
